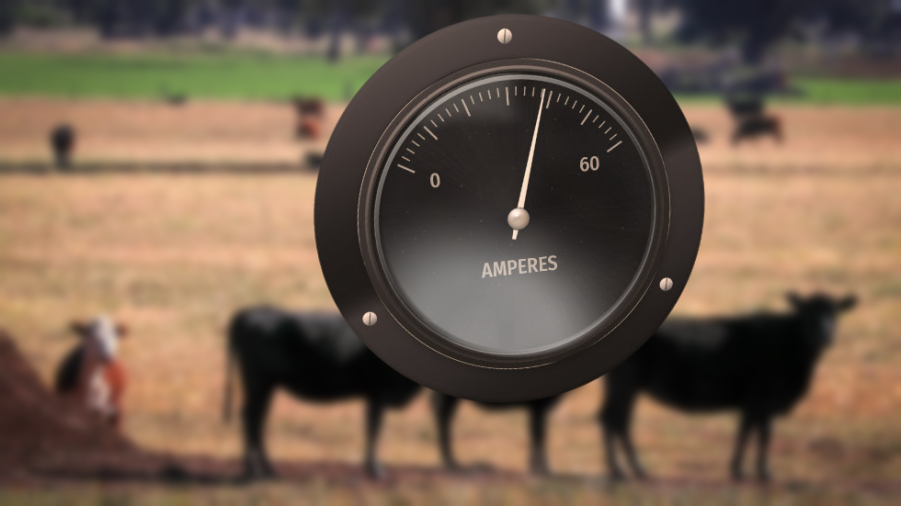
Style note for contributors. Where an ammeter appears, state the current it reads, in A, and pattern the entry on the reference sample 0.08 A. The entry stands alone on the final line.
38 A
